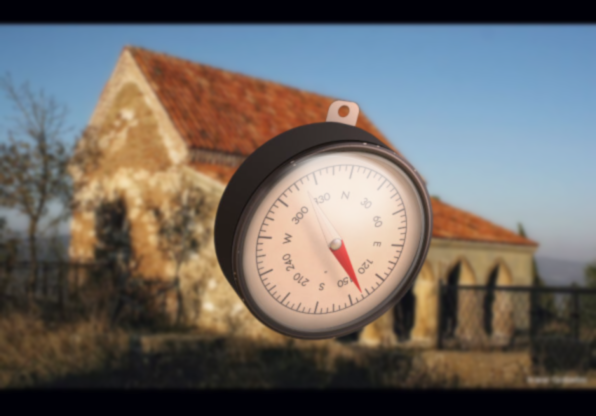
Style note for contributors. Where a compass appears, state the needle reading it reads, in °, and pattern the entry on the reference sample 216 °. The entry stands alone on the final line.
140 °
